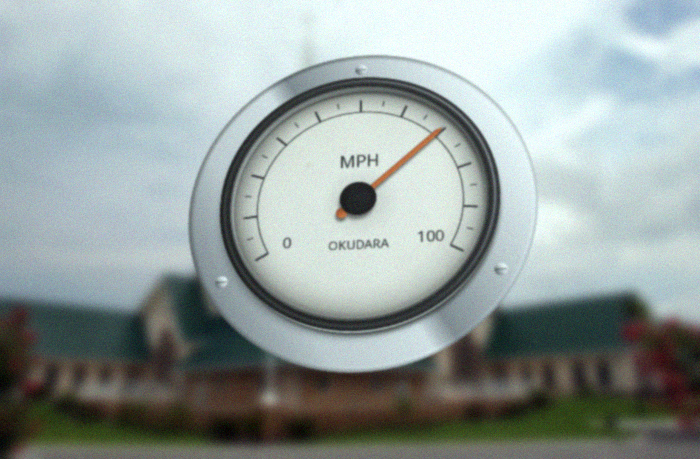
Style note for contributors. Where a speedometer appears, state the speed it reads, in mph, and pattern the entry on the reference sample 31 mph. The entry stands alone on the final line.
70 mph
